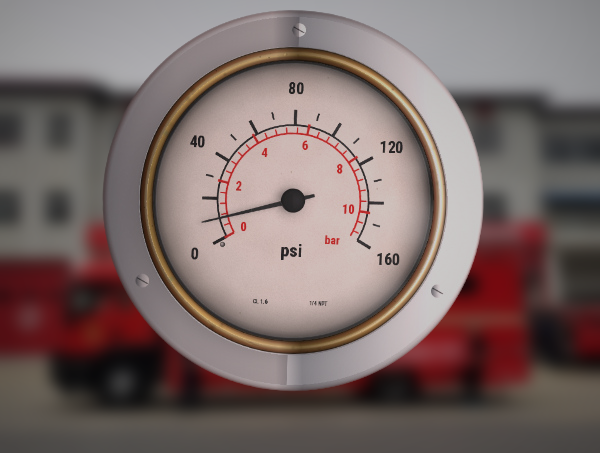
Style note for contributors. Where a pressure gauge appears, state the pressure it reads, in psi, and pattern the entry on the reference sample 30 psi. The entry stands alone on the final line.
10 psi
